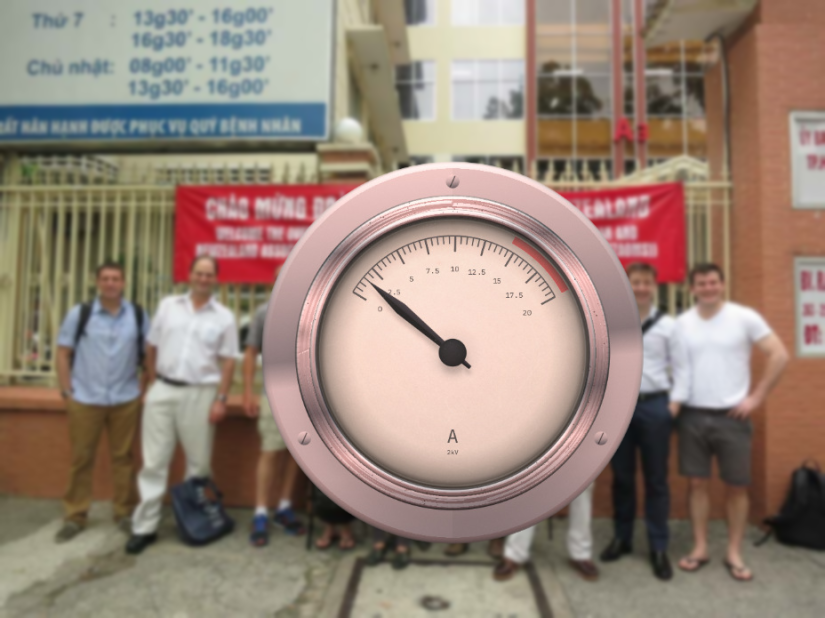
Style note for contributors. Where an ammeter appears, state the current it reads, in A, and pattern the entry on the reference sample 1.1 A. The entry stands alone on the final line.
1.5 A
